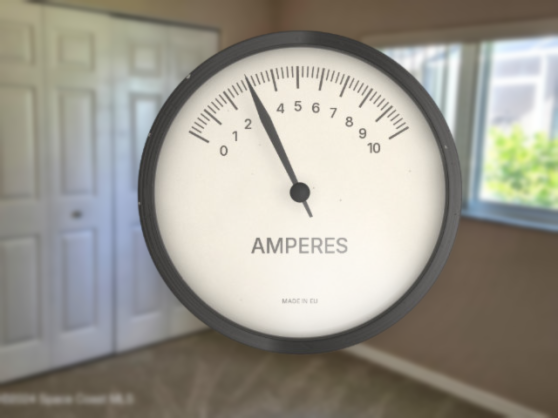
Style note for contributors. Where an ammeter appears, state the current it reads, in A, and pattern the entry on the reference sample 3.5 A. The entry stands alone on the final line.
3 A
